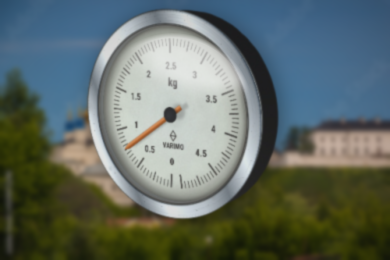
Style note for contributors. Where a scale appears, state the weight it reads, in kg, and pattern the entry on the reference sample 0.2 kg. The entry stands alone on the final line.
0.75 kg
